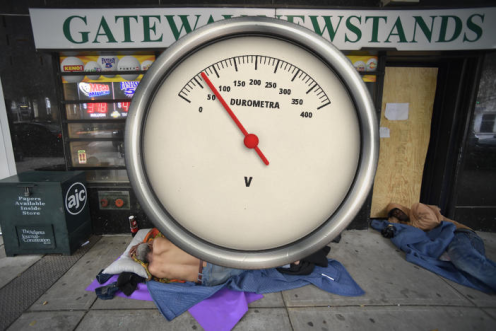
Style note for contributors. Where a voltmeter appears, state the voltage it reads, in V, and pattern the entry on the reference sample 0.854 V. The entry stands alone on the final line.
70 V
